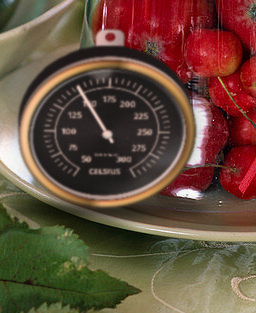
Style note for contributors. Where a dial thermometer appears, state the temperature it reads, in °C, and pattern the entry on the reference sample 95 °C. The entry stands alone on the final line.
150 °C
